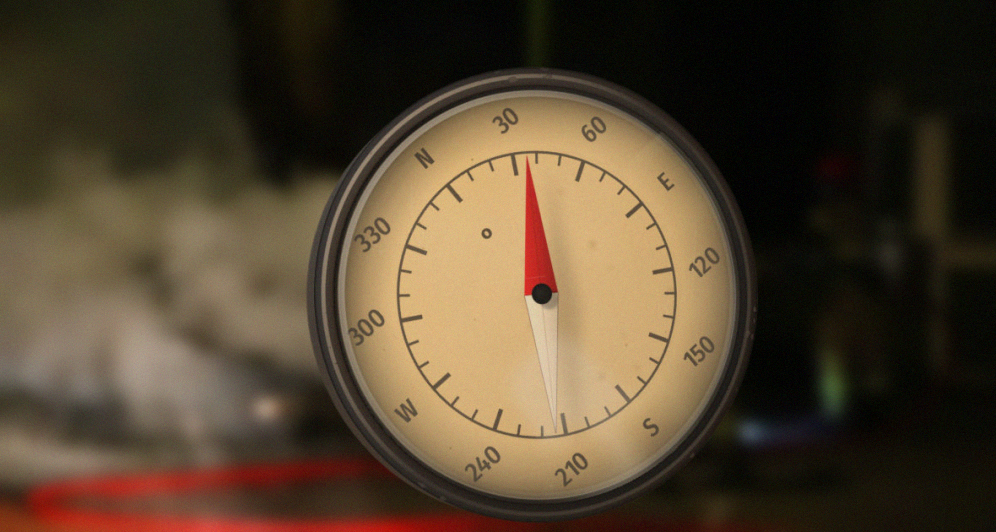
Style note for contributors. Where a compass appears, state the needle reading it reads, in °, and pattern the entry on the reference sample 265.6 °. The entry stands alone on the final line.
35 °
